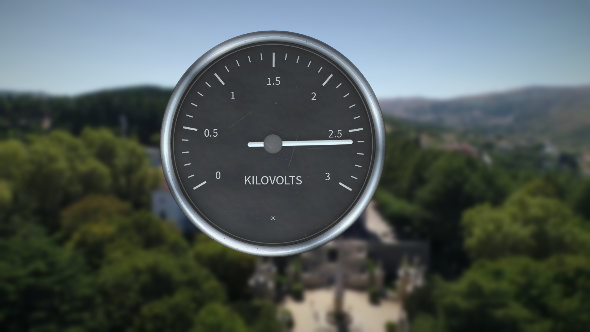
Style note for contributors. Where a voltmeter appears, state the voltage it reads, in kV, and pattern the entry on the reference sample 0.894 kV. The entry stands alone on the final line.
2.6 kV
